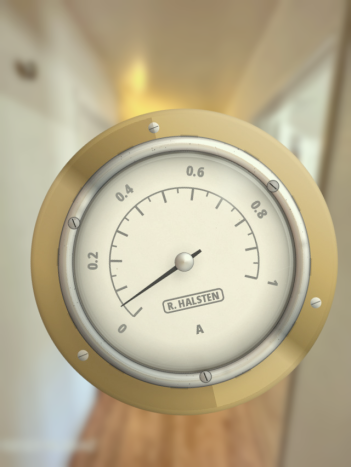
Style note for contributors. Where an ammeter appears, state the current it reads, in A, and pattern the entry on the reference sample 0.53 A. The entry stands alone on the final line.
0.05 A
